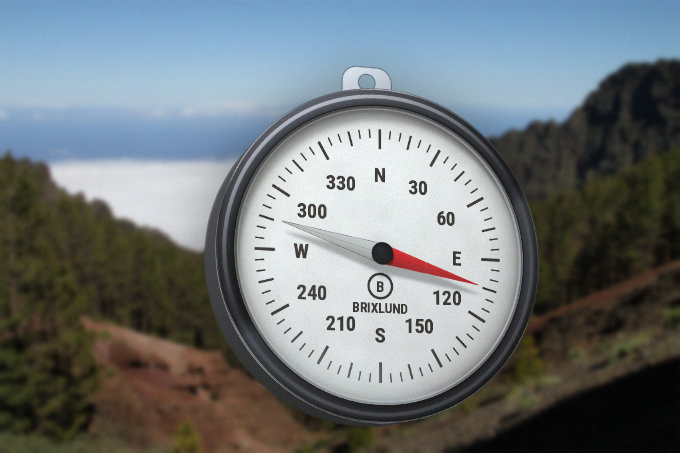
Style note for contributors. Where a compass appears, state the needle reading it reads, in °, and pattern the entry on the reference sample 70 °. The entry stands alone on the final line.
105 °
